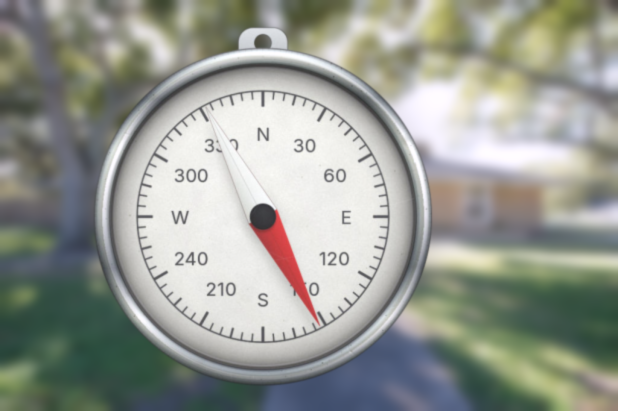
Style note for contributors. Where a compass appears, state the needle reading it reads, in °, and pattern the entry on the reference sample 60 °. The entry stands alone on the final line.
152.5 °
